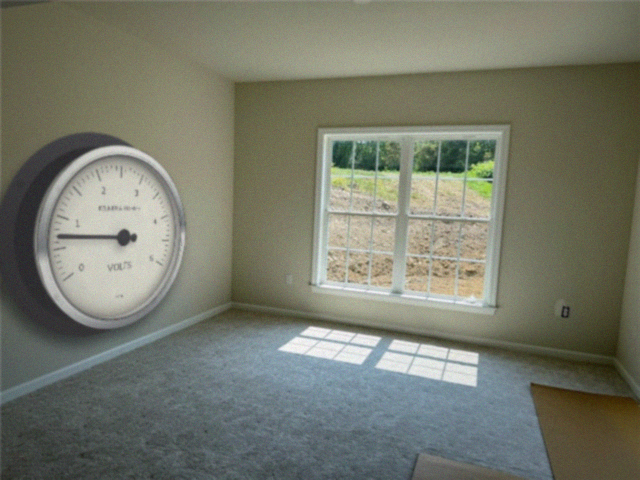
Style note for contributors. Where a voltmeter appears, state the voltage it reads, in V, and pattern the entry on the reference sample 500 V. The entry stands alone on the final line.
0.7 V
